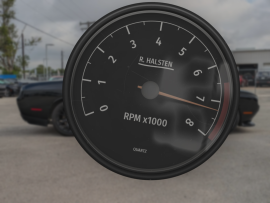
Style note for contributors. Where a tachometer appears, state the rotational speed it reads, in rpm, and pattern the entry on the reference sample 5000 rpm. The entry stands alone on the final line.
7250 rpm
